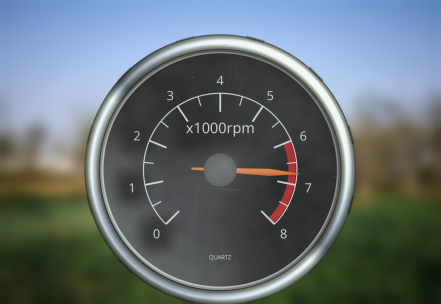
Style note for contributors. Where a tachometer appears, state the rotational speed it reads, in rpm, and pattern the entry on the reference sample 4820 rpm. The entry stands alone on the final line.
6750 rpm
